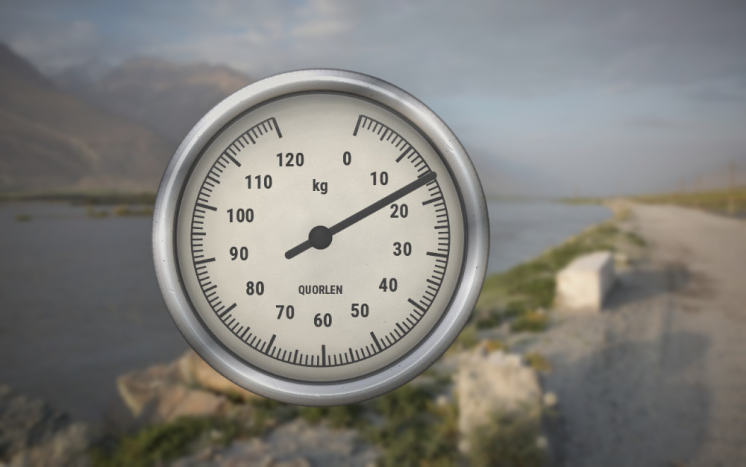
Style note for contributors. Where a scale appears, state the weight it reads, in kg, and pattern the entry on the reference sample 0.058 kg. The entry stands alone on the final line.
16 kg
